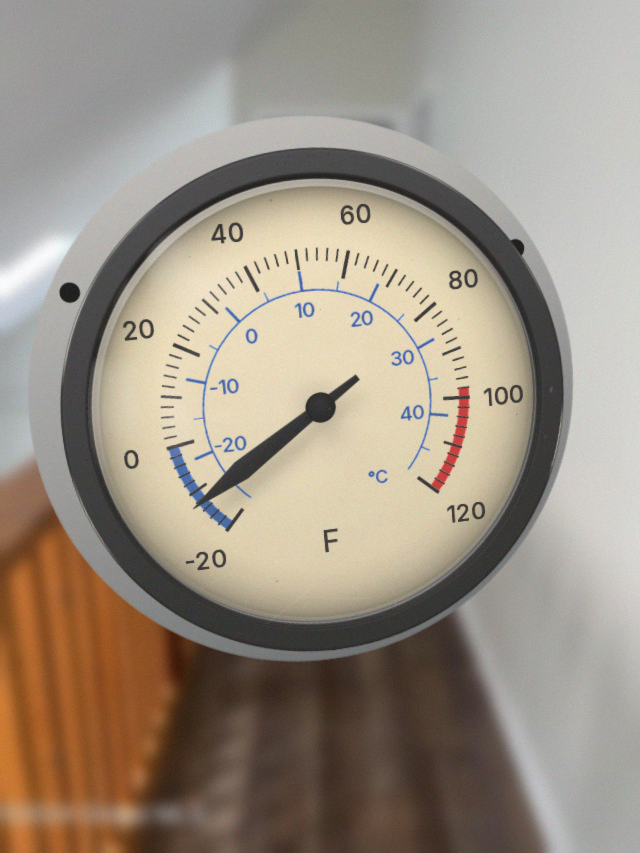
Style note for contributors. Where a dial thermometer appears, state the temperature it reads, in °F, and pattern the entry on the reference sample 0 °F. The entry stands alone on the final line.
-12 °F
